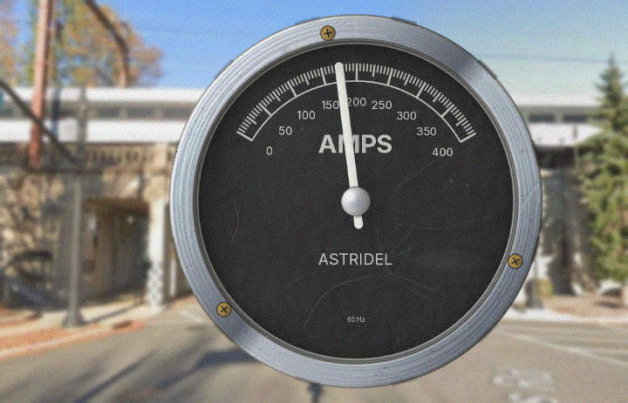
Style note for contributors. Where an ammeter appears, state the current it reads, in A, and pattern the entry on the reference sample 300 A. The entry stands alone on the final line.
175 A
